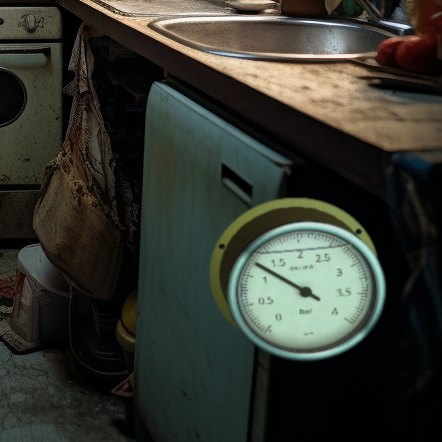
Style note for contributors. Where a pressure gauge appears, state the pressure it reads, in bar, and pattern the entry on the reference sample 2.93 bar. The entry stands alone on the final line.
1.25 bar
